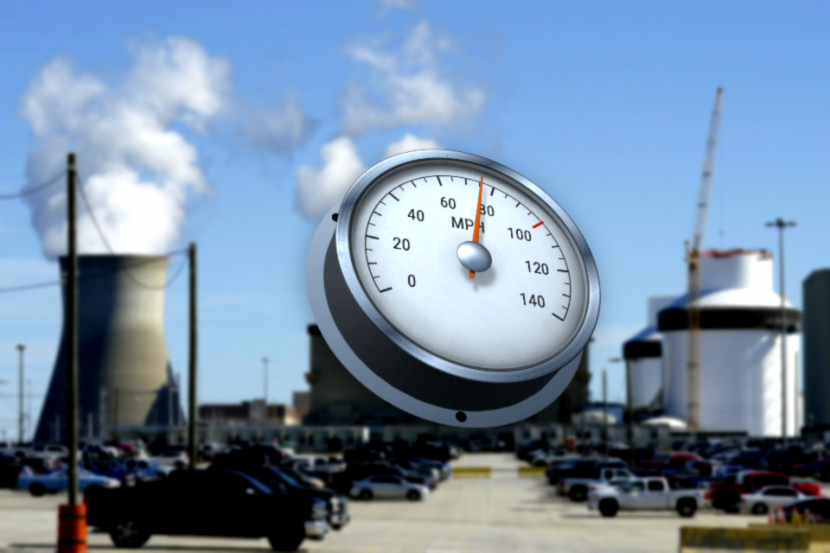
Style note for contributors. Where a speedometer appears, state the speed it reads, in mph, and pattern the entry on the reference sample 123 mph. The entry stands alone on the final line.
75 mph
